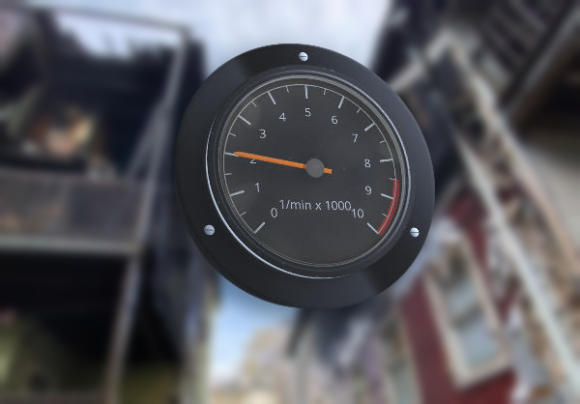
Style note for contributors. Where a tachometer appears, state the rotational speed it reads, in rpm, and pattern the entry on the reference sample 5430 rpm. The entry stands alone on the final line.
2000 rpm
